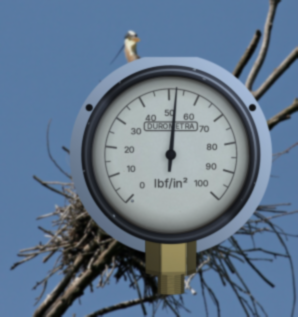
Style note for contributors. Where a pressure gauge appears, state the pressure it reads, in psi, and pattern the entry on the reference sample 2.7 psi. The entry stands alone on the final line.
52.5 psi
